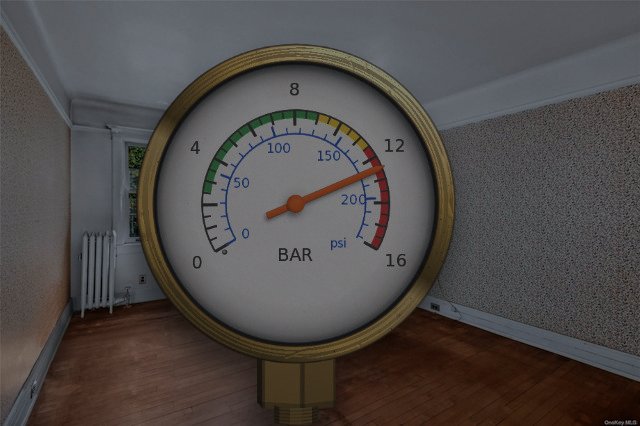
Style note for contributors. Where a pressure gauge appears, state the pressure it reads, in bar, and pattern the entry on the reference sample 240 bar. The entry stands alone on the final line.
12.5 bar
